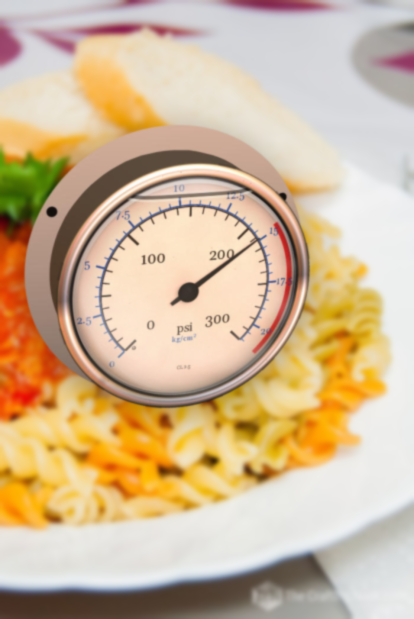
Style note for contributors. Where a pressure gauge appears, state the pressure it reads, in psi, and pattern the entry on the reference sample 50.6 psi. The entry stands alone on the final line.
210 psi
